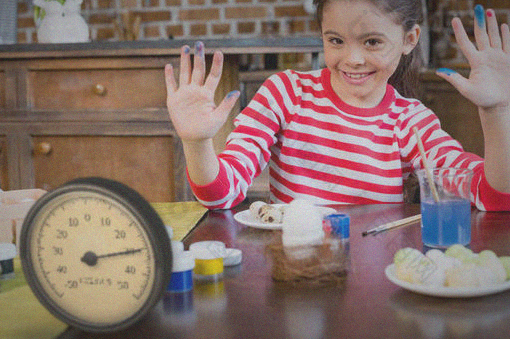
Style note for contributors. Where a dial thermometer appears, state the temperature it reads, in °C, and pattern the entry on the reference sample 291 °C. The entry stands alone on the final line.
30 °C
